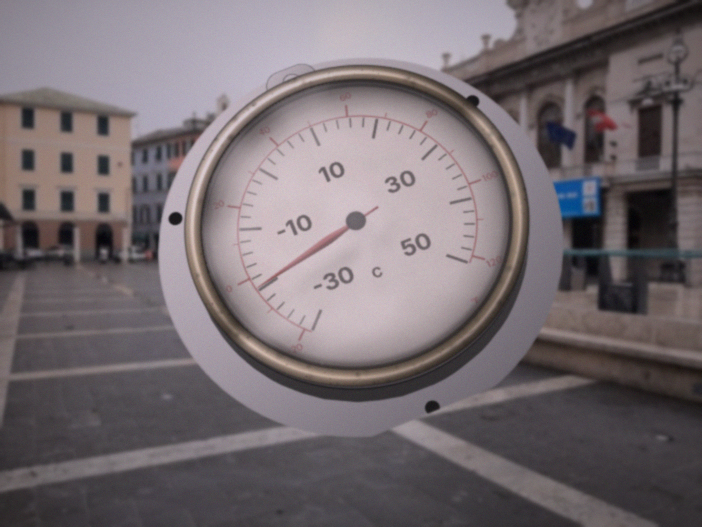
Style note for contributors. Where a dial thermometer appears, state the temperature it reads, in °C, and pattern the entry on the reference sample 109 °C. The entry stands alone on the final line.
-20 °C
